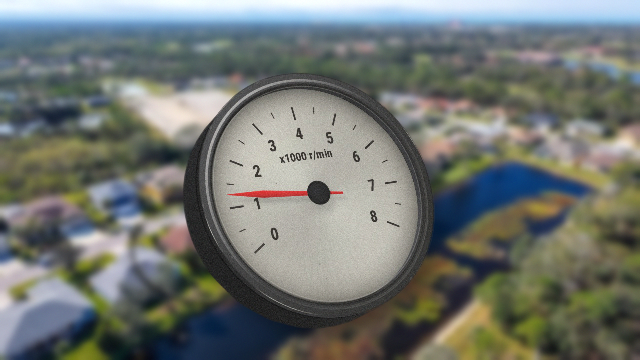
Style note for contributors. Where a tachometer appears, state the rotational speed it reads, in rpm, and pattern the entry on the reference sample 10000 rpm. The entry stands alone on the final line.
1250 rpm
